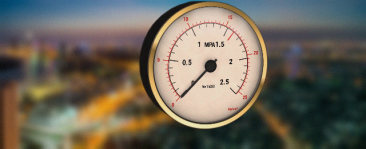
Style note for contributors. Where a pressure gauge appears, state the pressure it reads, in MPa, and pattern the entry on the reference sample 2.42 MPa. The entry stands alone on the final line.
0 MPa
